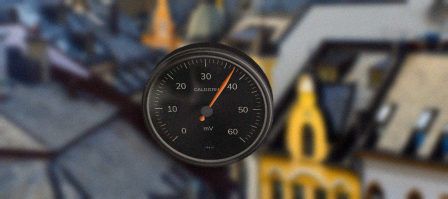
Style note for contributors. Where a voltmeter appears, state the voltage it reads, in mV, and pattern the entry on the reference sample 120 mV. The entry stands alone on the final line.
37 mV
